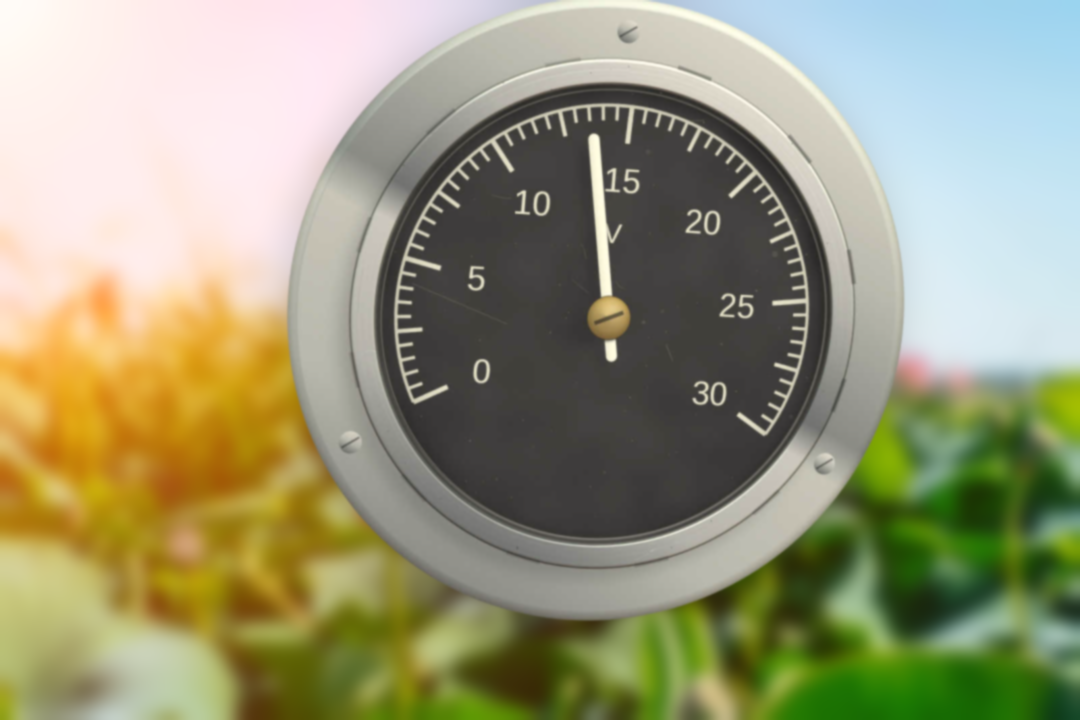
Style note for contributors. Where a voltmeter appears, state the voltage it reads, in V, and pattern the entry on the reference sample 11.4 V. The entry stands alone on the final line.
13.5 V
